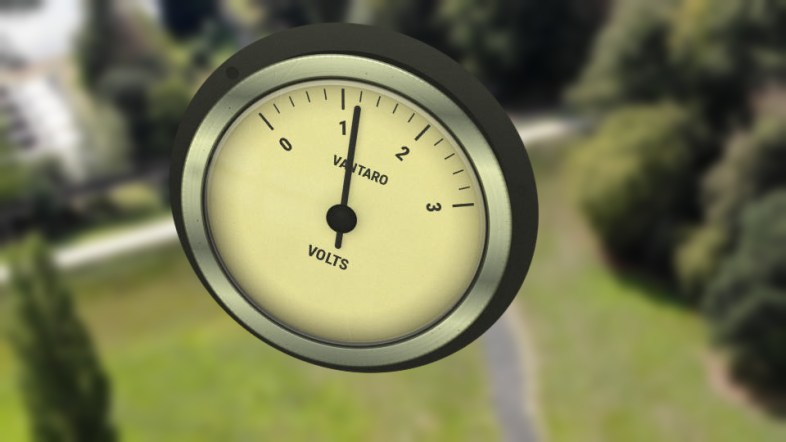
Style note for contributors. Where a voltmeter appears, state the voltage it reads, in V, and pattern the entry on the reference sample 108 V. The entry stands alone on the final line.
1.2 V
